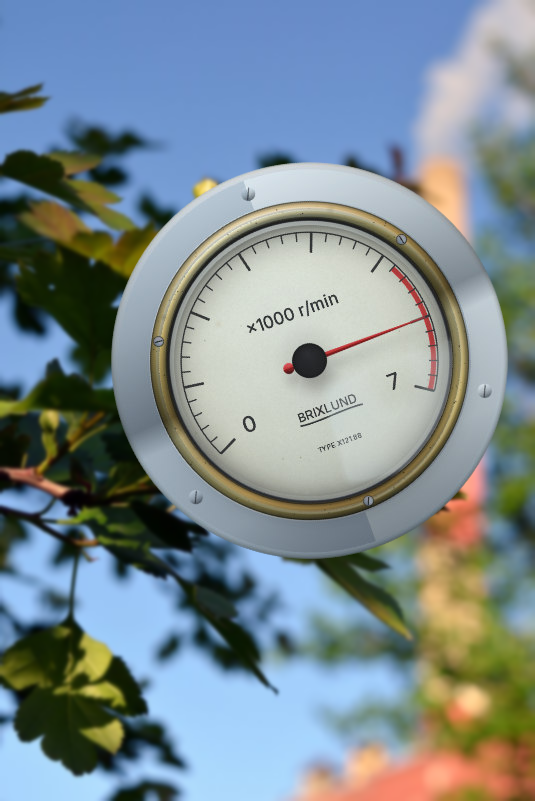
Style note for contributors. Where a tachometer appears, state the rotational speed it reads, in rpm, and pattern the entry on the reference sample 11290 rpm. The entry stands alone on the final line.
6000 rpm
